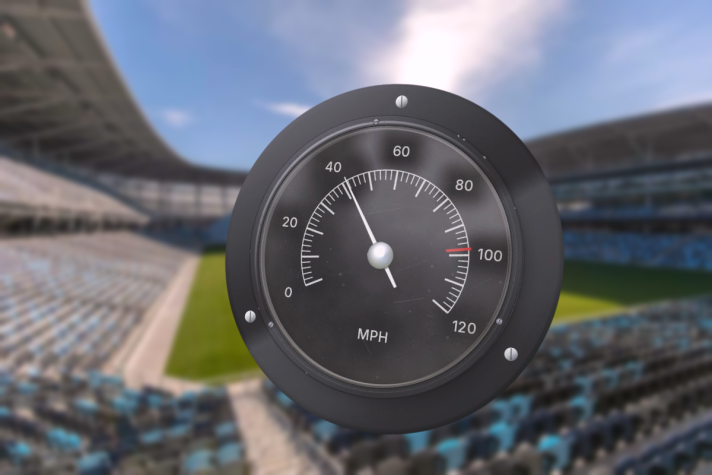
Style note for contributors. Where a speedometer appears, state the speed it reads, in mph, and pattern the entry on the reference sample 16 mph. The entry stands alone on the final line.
42 mph
